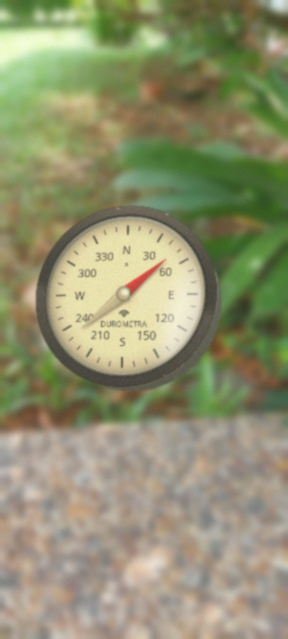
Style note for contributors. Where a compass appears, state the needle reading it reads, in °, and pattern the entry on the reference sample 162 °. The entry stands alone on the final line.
50 °
